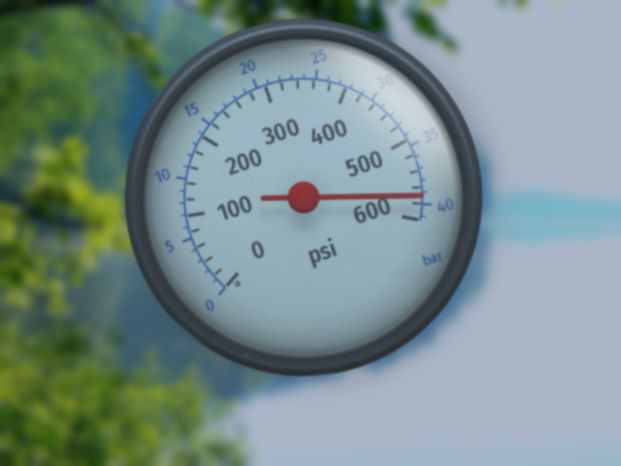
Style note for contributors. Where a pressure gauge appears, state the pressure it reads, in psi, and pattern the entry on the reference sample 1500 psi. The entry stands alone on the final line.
570 psi
